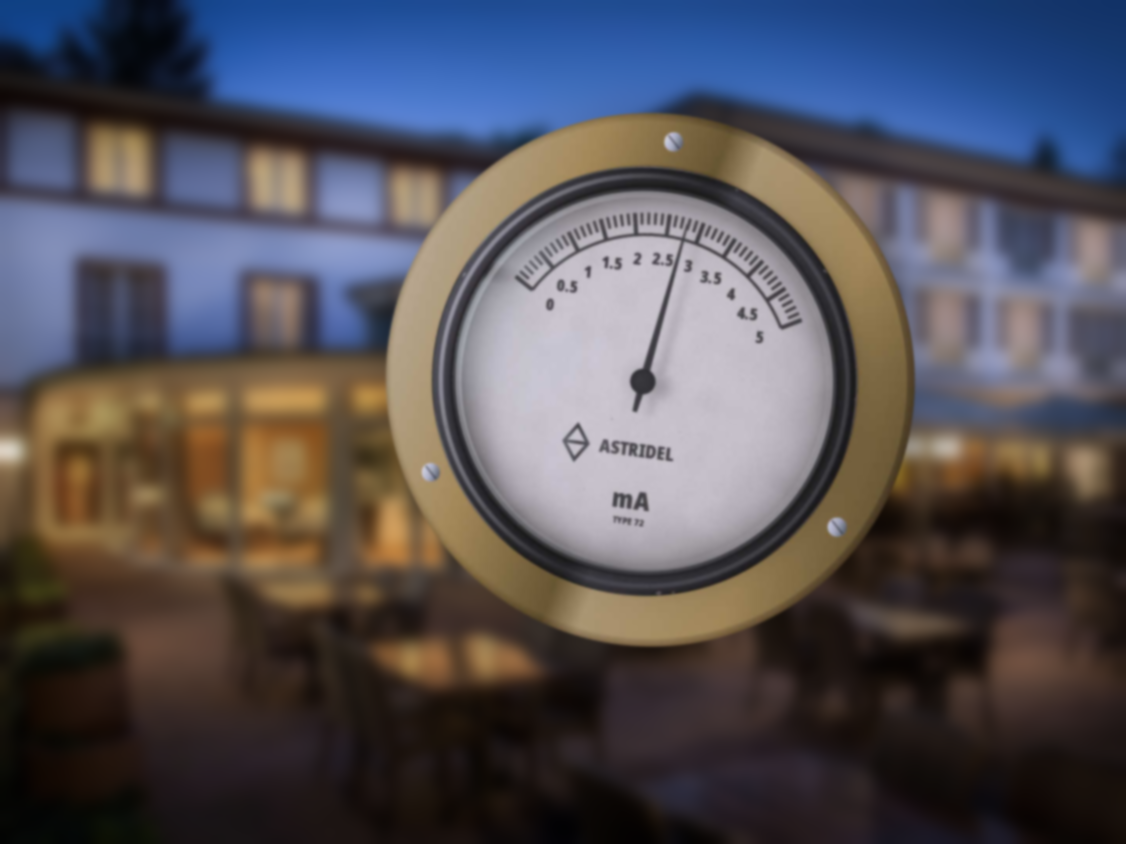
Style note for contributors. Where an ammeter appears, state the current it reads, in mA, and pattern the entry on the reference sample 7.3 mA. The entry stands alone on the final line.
2.8 mA
